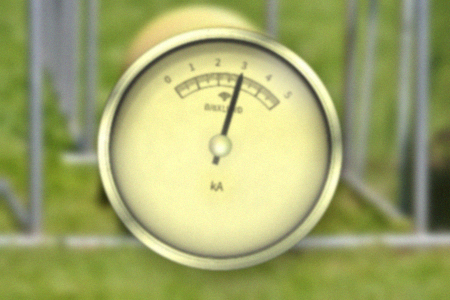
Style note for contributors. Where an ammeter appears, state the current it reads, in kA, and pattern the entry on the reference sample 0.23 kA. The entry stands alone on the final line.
3 kA
